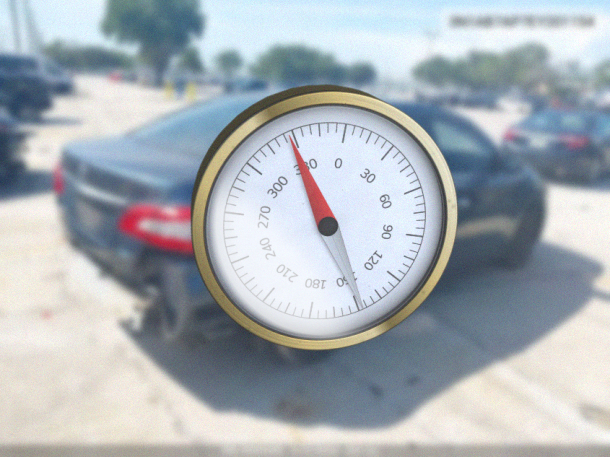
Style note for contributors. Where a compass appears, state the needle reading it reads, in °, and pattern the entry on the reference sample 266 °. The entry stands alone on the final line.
327.5 °
